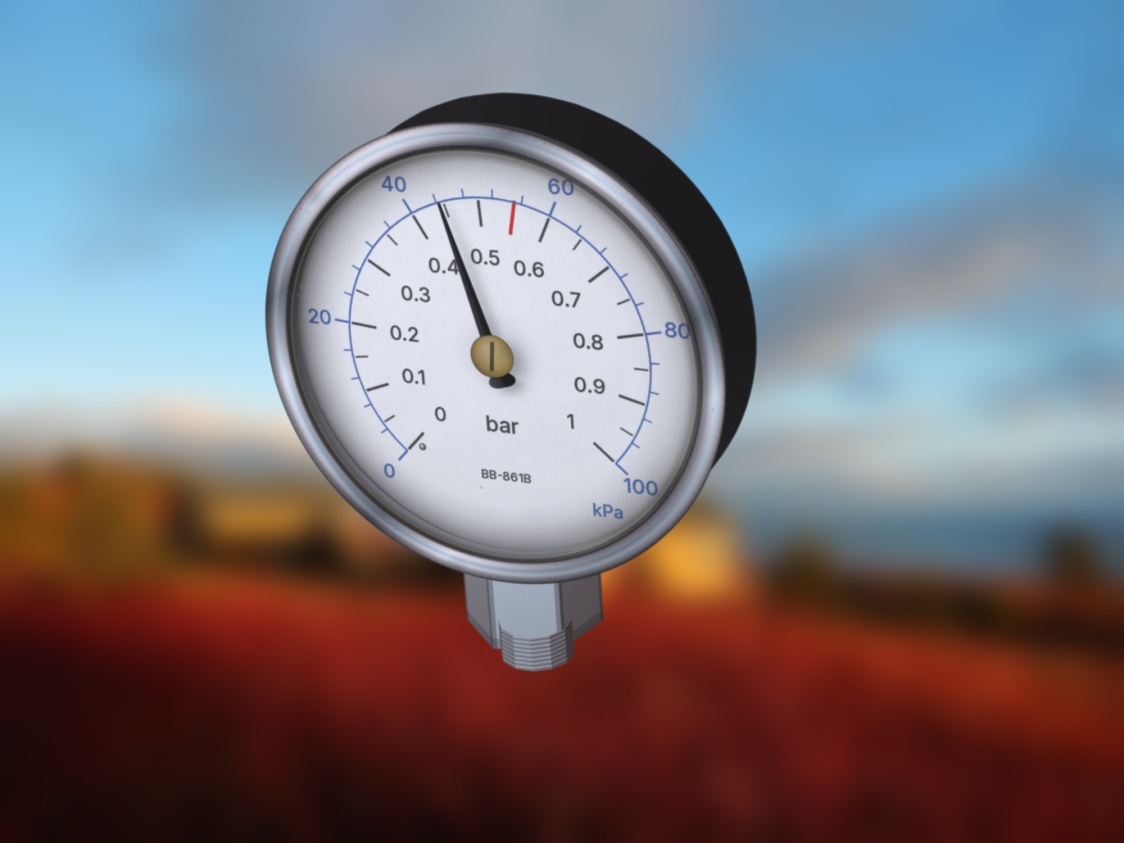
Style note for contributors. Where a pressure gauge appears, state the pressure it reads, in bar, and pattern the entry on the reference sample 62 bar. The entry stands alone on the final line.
0.45 bar
